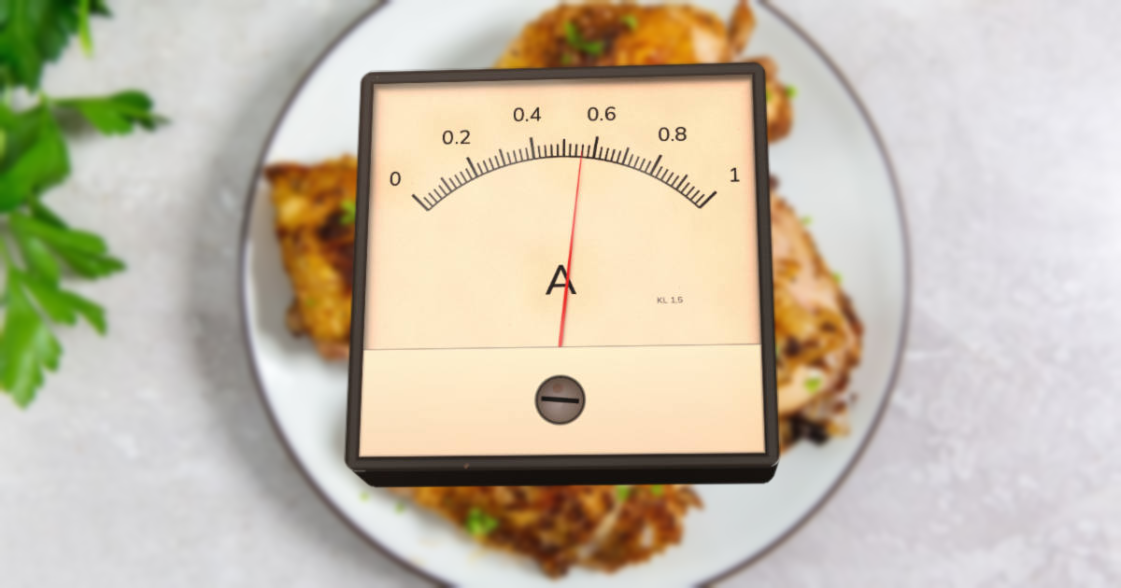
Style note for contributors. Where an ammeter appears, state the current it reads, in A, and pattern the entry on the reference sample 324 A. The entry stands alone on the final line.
0.56 A
